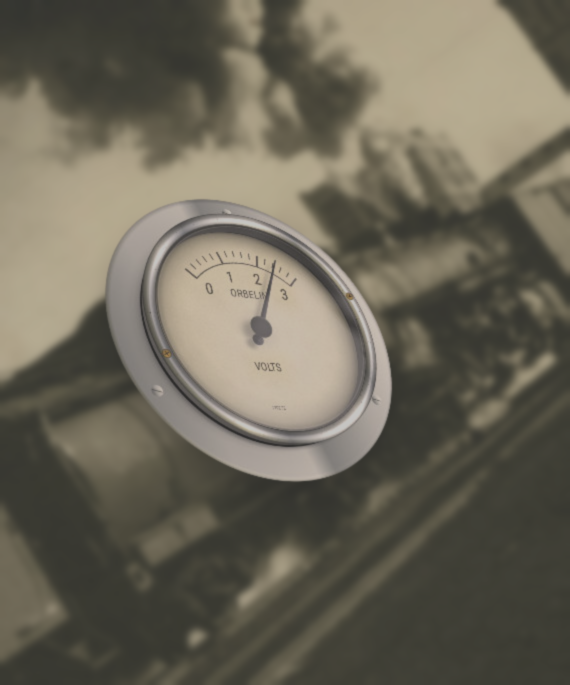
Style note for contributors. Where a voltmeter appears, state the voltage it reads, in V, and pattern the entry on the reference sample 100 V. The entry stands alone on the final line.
2.4 V
